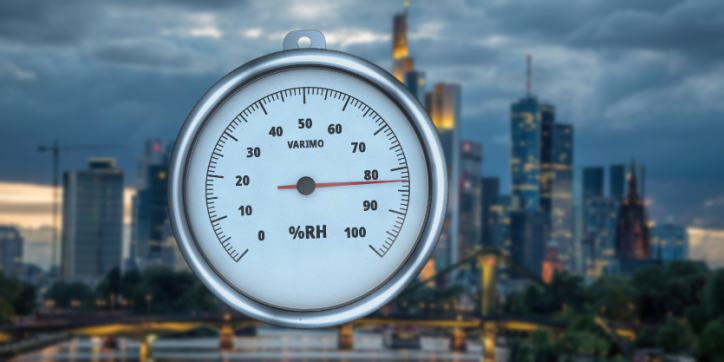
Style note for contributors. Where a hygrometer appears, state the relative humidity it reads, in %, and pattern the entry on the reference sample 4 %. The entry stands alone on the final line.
83 %
